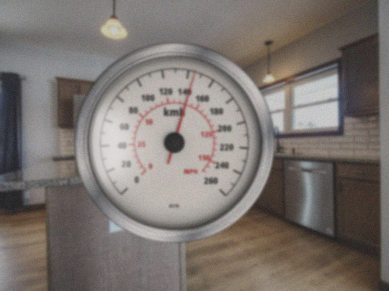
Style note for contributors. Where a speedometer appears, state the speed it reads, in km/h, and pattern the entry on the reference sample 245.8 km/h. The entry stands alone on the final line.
145 km/h
